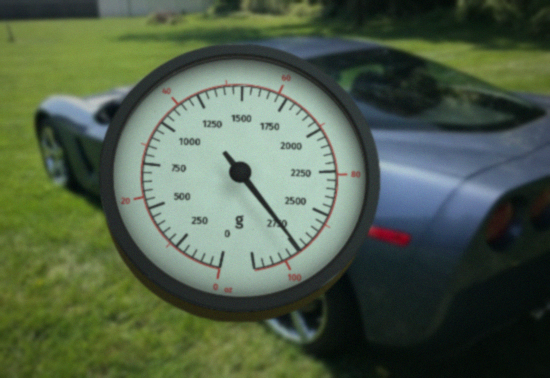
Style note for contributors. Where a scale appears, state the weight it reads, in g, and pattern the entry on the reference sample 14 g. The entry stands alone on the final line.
2750 g
